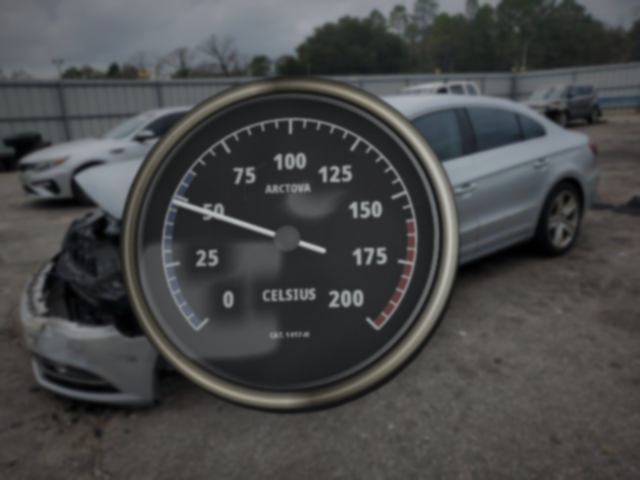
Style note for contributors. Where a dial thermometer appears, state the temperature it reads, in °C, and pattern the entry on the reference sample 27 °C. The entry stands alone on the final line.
47.5 °C
